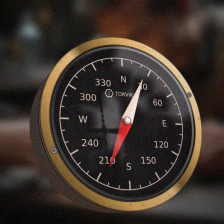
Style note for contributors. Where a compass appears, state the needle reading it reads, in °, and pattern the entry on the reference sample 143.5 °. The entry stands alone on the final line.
205 °
